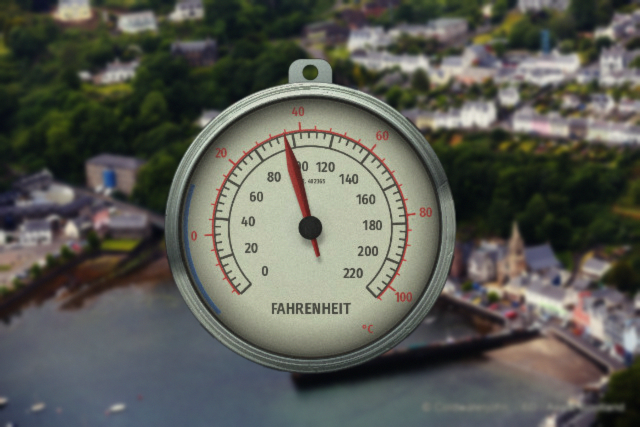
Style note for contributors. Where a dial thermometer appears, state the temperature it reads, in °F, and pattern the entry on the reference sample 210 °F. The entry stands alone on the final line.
96 °F
